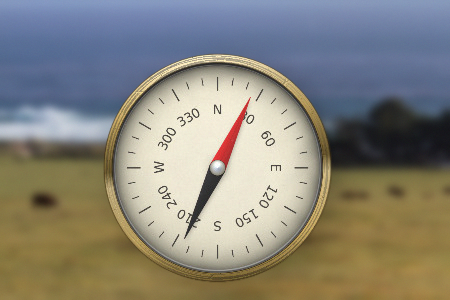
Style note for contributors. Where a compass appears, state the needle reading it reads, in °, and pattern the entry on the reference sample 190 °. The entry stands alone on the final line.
25 °
